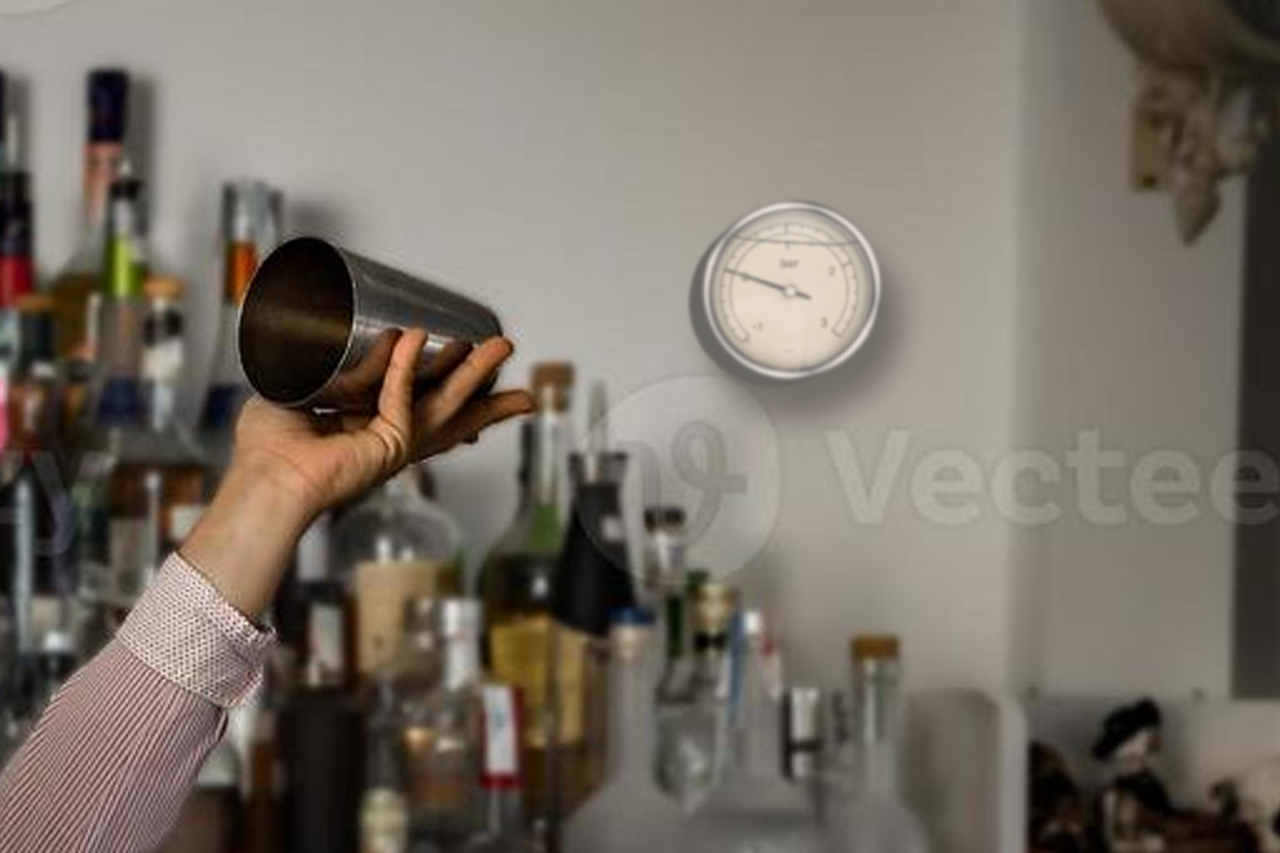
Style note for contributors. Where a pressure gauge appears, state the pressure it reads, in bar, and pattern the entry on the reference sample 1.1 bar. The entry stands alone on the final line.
0 bar
